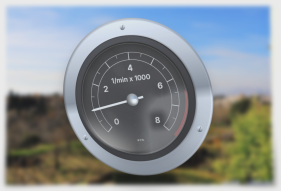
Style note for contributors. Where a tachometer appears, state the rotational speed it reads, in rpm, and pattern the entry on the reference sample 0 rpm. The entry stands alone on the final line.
1000 rpm
